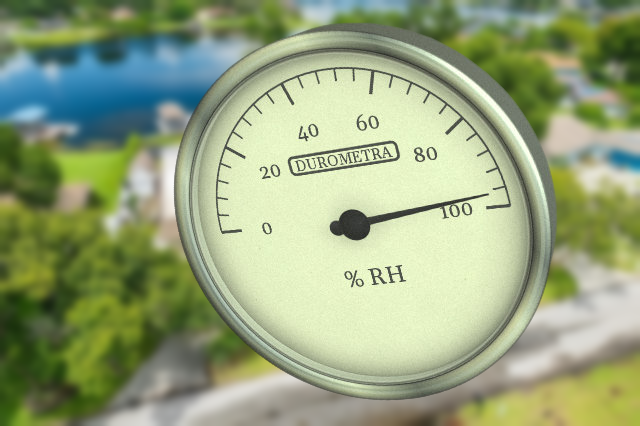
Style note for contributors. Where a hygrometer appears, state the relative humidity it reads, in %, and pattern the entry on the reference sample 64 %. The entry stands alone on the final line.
96 %
